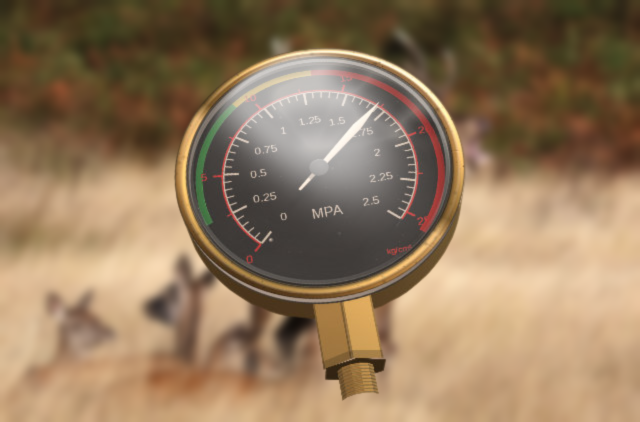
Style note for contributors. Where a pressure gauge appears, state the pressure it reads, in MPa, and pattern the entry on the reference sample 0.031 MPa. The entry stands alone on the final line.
1.7 MPa
